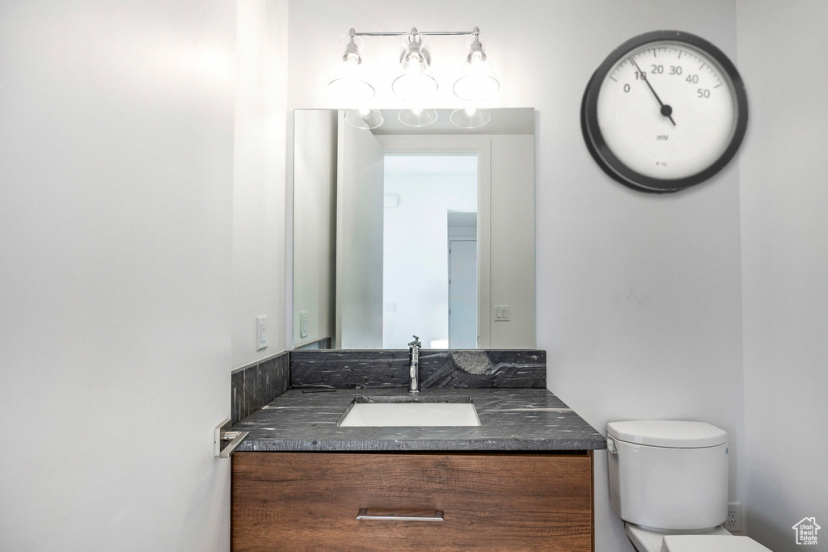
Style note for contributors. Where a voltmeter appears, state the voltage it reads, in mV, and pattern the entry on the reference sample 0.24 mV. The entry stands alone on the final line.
10 mV
